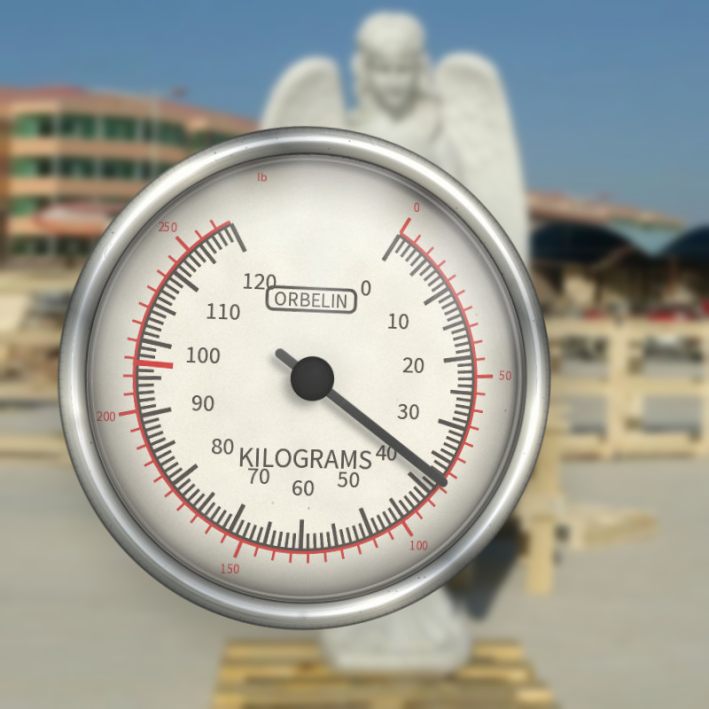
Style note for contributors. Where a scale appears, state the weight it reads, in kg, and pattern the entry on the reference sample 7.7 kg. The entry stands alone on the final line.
38 kg
